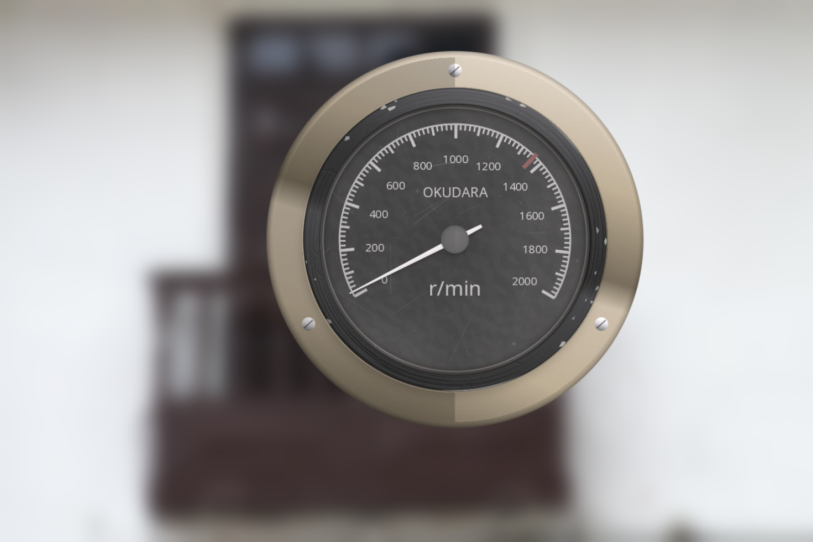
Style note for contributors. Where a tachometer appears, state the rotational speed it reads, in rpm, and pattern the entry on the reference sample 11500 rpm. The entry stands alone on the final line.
20 rpm
